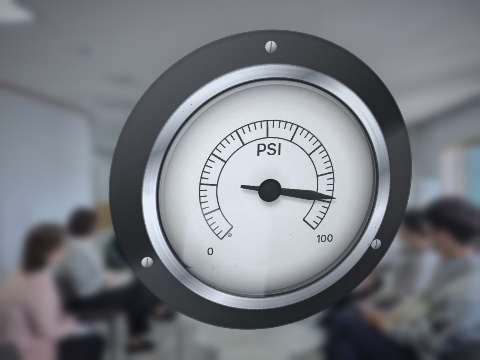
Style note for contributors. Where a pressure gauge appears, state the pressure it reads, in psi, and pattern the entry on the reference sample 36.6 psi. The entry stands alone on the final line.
88 psi
